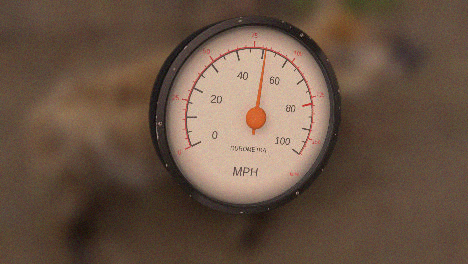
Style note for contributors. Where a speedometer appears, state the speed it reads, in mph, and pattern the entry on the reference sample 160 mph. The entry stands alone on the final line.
50 mph
